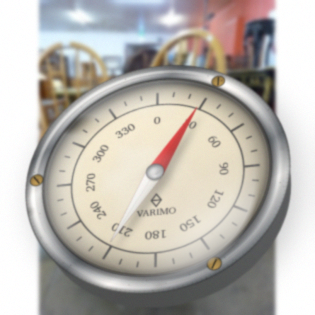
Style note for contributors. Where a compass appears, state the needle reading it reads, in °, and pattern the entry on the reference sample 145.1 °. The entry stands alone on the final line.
30 °
